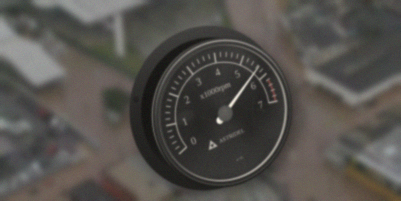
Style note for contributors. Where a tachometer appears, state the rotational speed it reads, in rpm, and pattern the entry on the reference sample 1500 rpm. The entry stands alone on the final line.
5600 rpm
